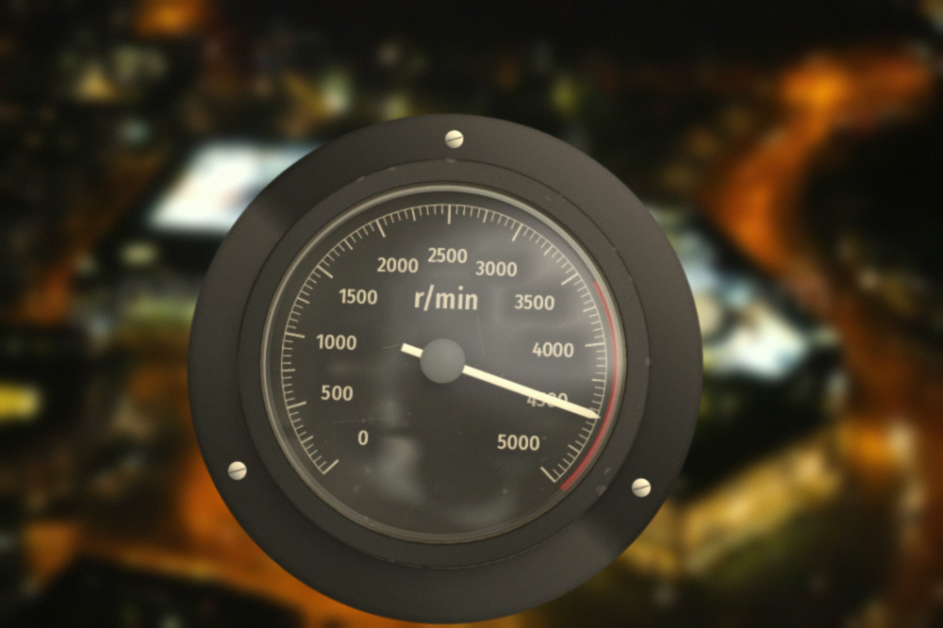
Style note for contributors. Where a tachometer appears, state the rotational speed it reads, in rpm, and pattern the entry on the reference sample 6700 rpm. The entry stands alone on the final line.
4500 rpm
